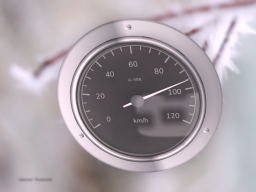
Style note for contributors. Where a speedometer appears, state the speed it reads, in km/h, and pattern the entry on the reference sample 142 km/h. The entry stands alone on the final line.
95 km/h
